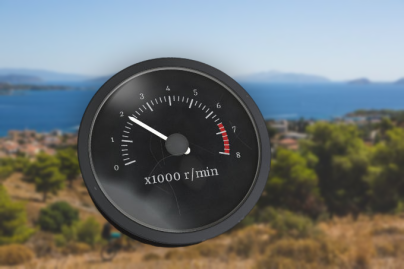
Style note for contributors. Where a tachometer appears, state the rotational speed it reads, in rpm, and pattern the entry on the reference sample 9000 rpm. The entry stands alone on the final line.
2000 rpm
